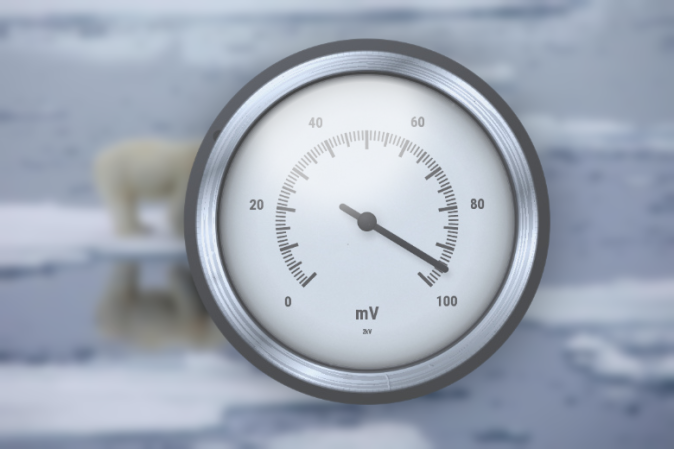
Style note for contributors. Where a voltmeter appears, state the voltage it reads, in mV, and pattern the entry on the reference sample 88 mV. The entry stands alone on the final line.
95 mV
